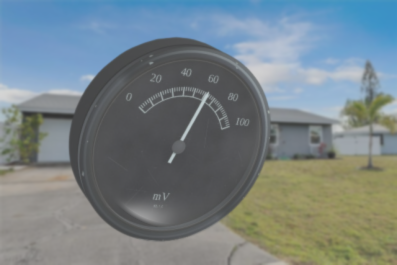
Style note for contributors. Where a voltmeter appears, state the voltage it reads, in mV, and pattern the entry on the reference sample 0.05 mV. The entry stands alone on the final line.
60 mV
